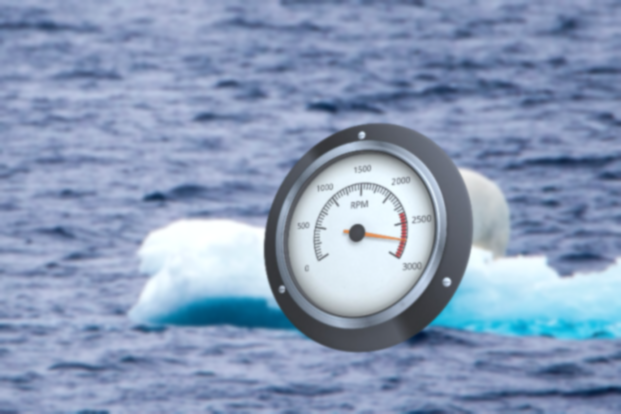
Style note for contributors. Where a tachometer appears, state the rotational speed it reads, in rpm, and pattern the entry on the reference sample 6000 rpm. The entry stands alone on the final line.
2750 rpm
